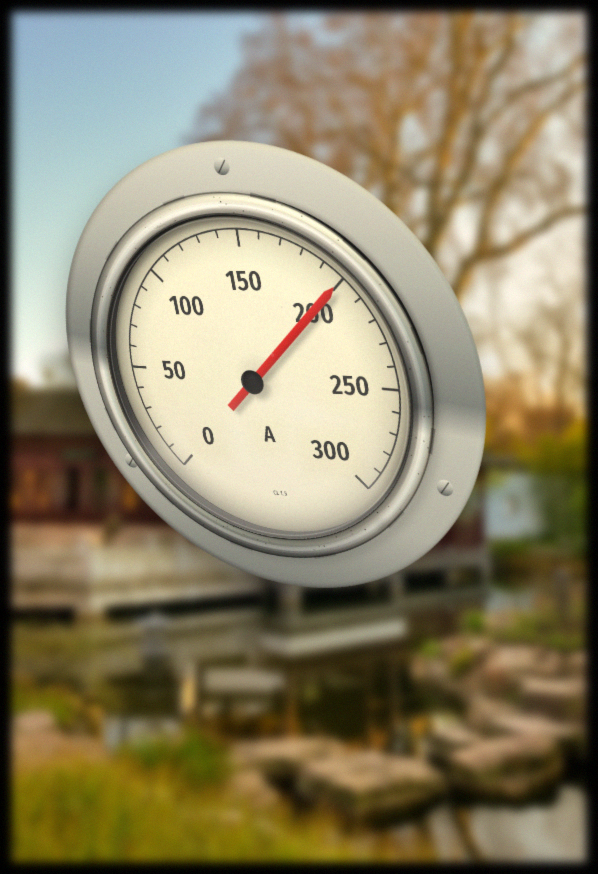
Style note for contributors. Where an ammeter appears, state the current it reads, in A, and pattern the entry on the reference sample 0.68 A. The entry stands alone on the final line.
200 A
